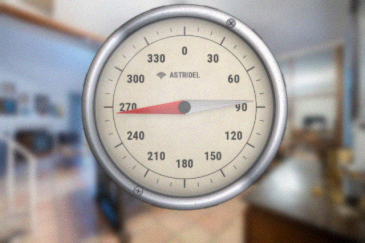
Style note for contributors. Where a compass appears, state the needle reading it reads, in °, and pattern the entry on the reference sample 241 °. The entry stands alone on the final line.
265 °
